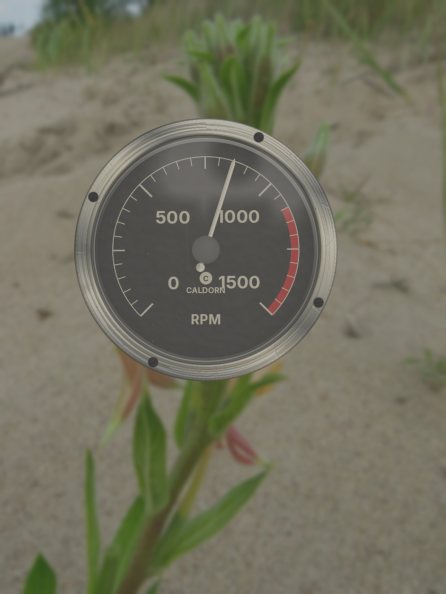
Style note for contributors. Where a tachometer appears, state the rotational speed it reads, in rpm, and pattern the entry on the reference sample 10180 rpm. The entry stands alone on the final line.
850 rpm
